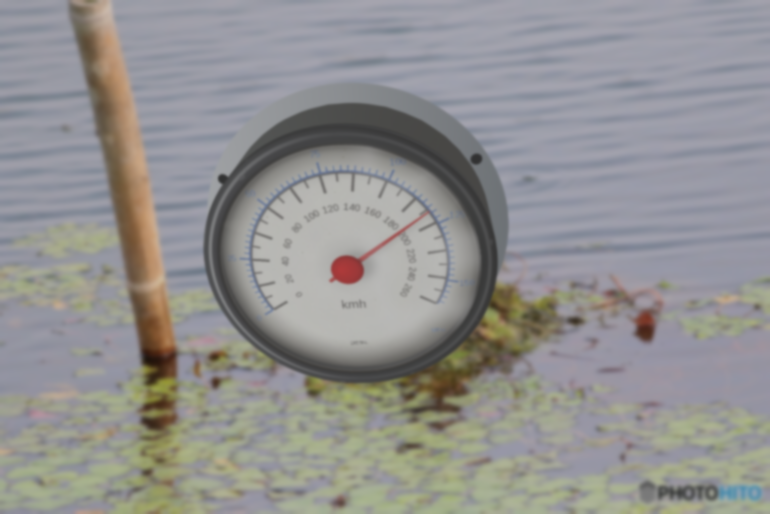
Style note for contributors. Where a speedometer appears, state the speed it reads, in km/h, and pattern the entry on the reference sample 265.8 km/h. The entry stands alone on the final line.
190 km/h
